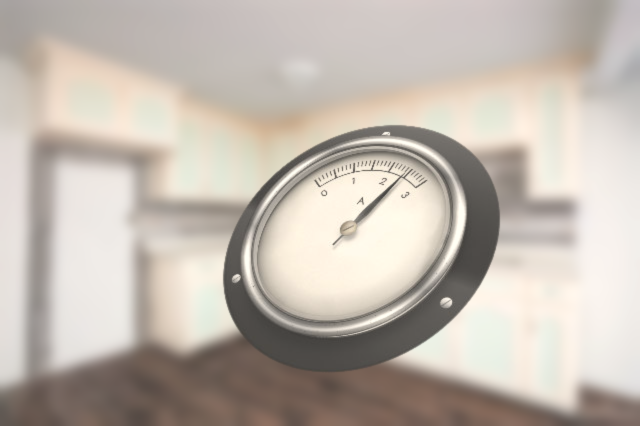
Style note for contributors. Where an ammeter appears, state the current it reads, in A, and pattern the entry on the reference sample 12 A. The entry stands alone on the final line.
2.5 A
